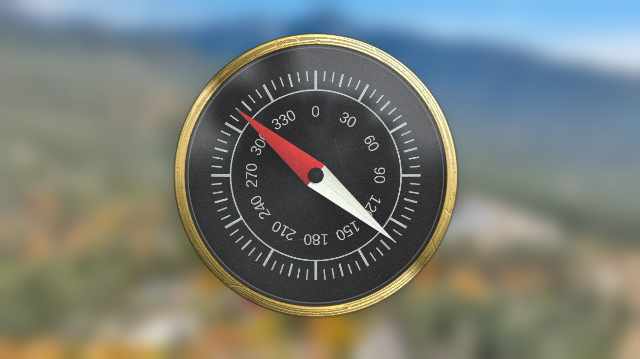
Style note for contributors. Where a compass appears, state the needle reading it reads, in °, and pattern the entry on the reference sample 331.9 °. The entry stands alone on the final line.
310 °
